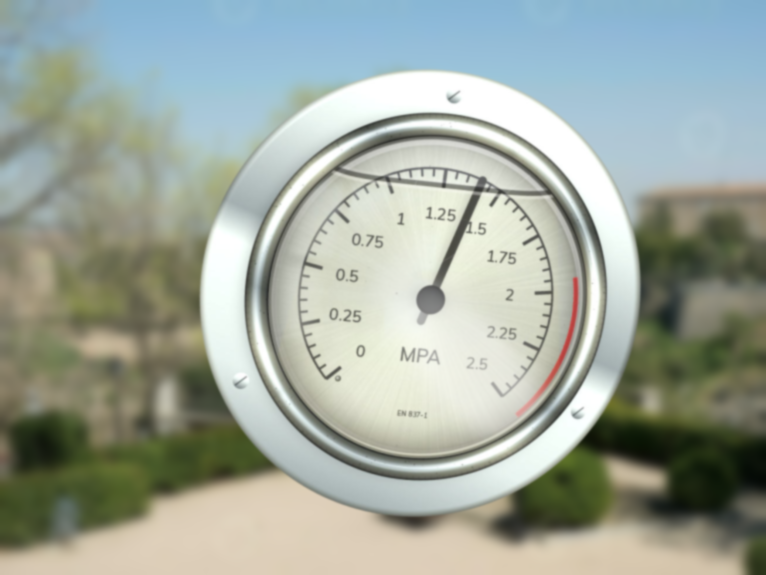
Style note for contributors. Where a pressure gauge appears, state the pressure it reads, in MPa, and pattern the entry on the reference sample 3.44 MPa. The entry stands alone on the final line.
1.4 MPa
